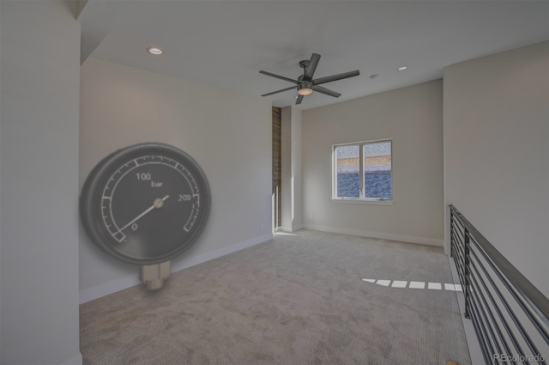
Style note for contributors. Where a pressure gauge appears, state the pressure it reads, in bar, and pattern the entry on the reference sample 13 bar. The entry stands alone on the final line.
10 bar
